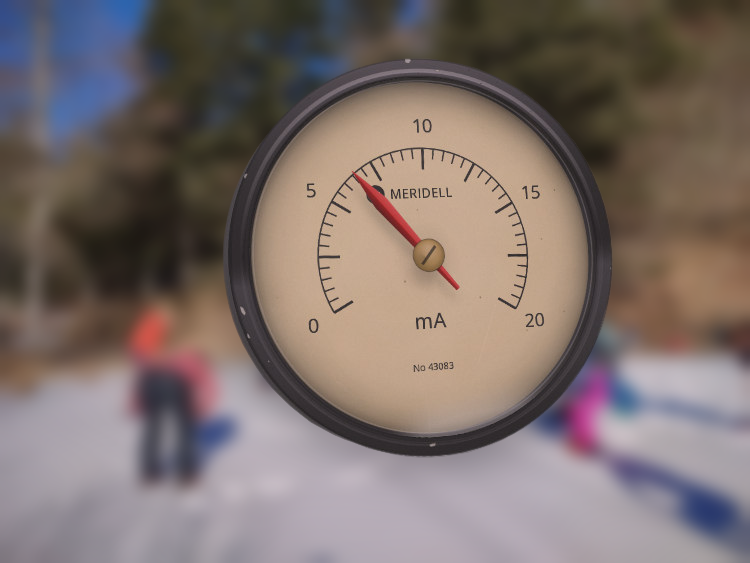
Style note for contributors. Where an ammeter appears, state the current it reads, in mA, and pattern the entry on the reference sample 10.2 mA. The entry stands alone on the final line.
6.5 mA
